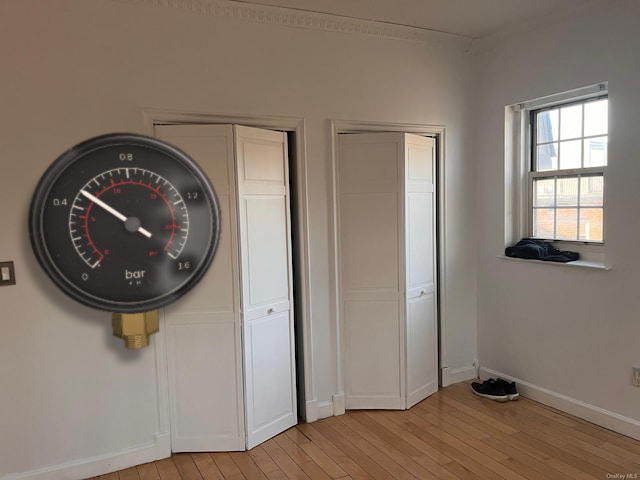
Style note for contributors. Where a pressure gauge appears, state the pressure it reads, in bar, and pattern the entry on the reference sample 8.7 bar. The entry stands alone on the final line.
0.5 bar
